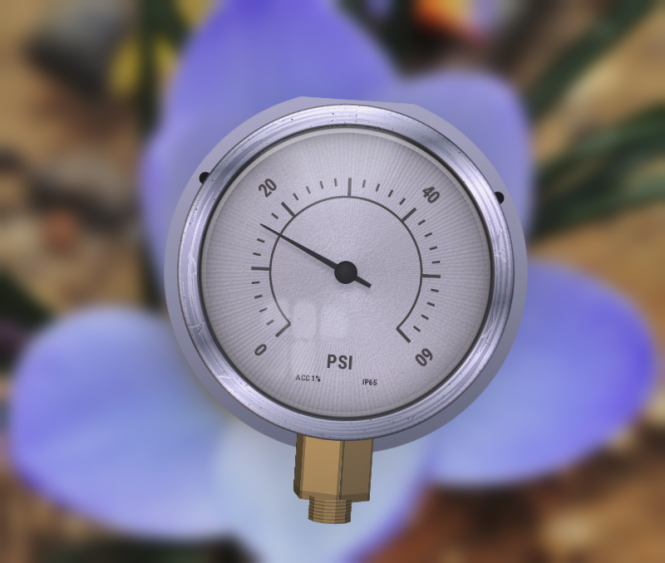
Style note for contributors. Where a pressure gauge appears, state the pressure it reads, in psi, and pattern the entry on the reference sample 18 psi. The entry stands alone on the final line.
16 psi
